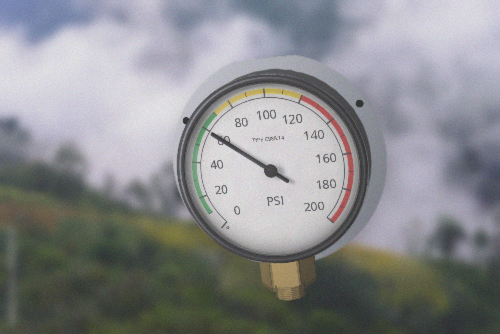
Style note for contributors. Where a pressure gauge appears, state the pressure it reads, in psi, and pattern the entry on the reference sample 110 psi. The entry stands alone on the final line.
60 psi
